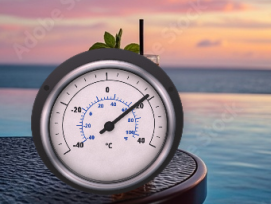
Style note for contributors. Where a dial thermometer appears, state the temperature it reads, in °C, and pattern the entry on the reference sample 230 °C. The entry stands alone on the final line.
18 °C
